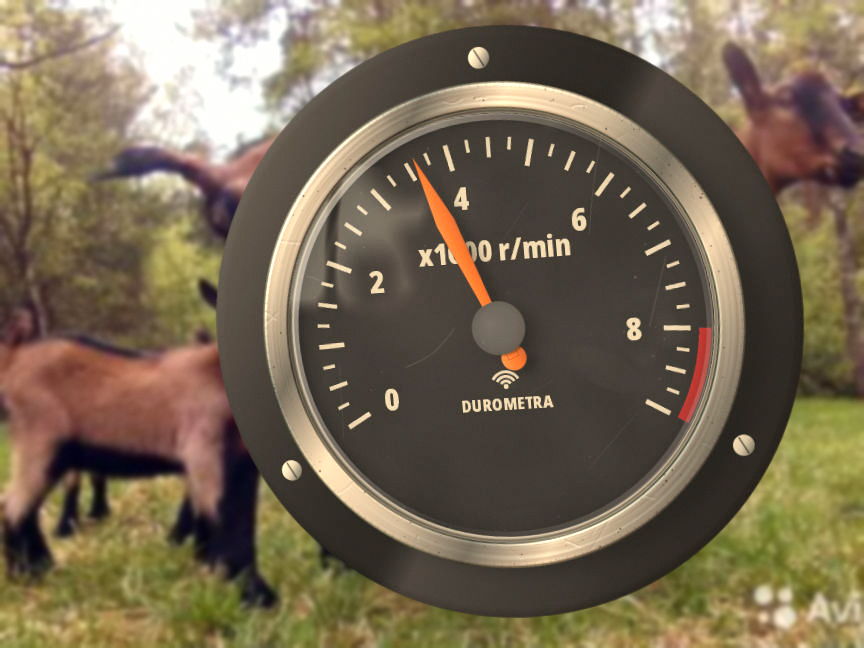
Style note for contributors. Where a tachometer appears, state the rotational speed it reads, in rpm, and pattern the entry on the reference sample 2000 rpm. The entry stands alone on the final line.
3625 rpm
